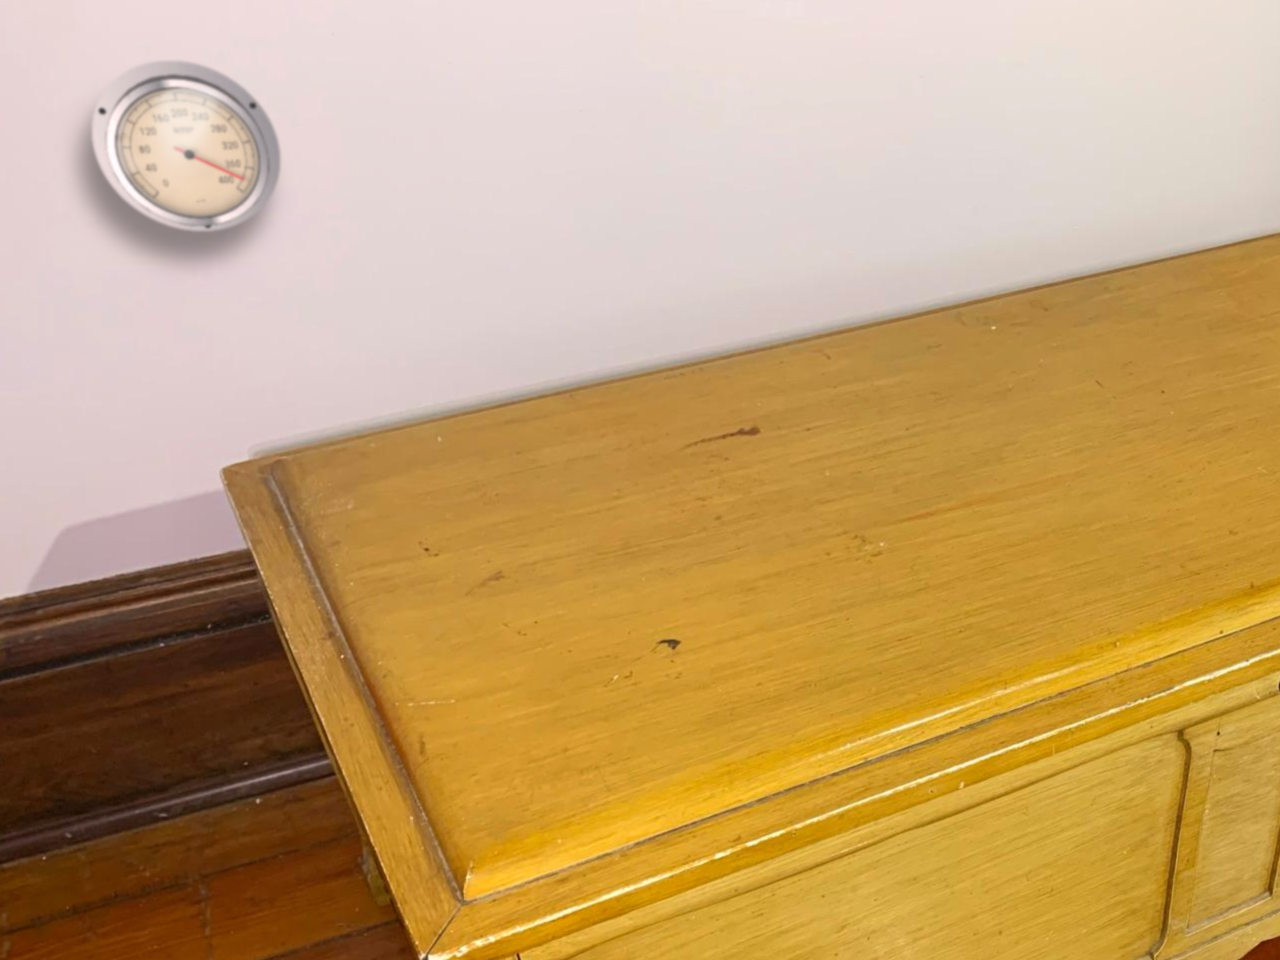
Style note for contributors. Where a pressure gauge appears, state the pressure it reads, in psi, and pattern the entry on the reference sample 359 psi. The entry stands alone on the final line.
380 psi
